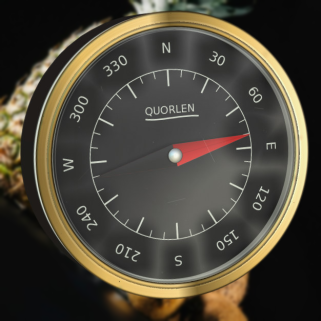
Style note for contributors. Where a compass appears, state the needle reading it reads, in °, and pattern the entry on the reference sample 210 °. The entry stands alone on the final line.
80 °
